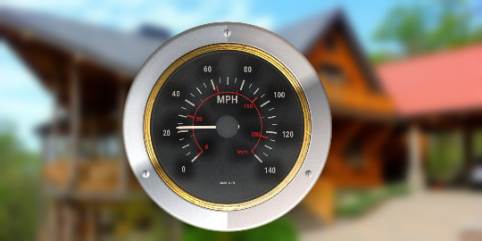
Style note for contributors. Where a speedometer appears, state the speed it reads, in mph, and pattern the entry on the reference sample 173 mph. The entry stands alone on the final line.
22.5 mph
